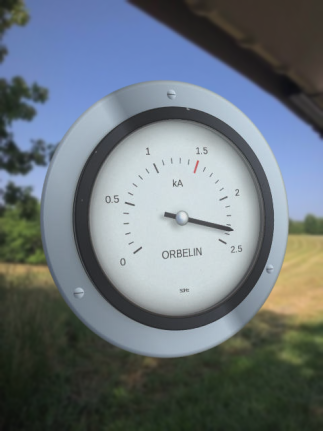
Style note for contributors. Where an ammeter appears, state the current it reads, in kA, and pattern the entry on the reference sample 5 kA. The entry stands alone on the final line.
2.35 kA
